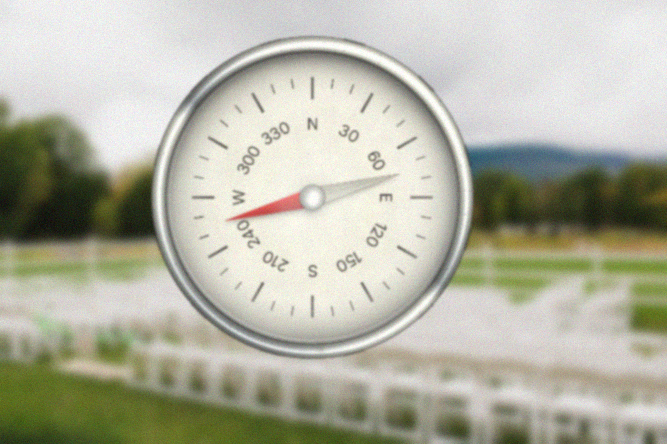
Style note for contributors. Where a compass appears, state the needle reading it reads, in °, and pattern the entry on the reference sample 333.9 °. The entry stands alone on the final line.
255 °
